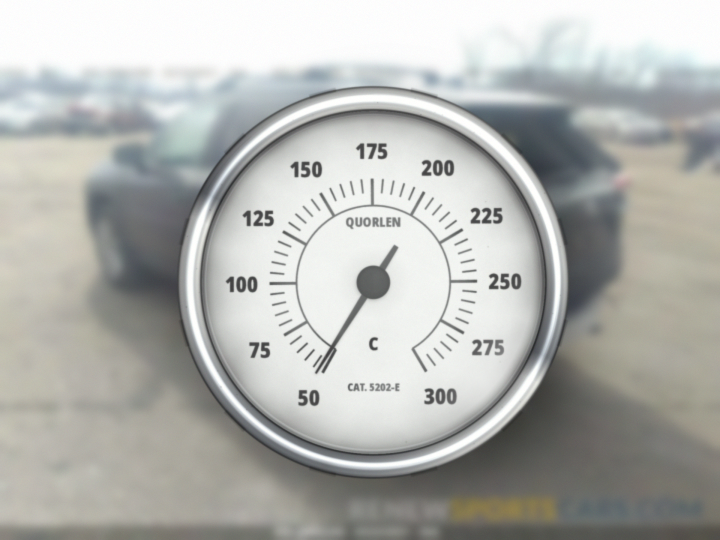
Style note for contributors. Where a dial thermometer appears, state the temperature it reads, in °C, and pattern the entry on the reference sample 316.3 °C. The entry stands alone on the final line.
52.5 °C
